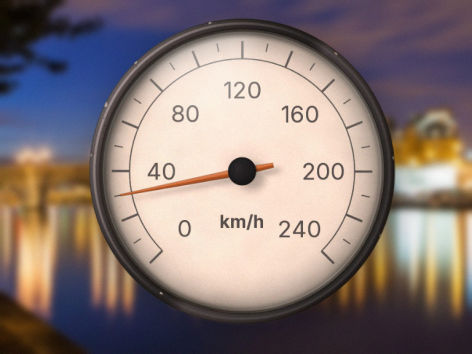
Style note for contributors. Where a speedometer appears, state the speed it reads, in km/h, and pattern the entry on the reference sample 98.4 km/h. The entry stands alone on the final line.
30 km/h
